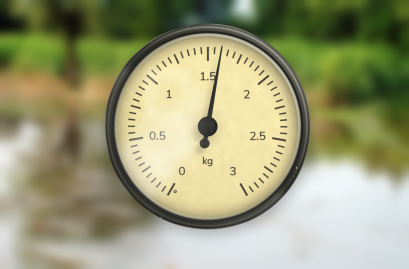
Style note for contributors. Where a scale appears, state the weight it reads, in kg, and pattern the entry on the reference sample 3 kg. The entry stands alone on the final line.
1.6 kg
